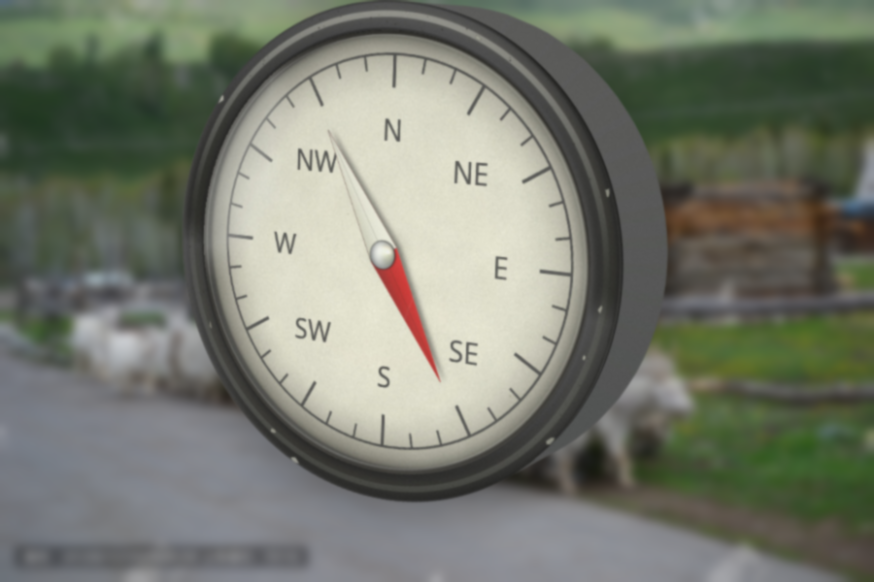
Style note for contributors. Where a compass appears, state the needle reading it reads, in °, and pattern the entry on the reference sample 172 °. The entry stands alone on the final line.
150 °
